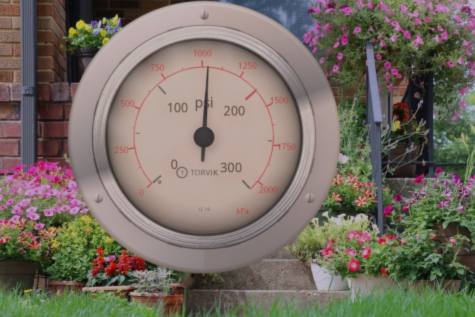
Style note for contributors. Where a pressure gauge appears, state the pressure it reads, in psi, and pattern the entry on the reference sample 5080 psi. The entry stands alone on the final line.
150 psi
